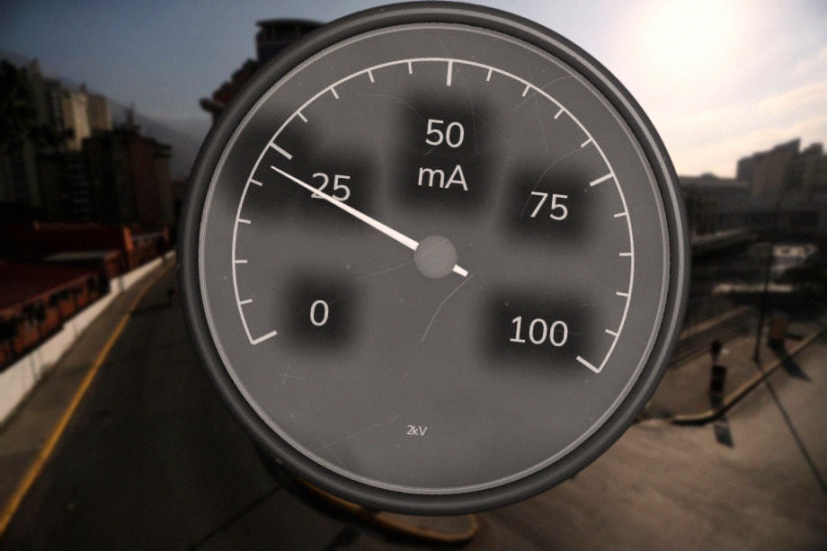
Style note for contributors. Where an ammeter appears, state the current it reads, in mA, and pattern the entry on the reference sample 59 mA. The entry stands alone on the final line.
22.5 mA
